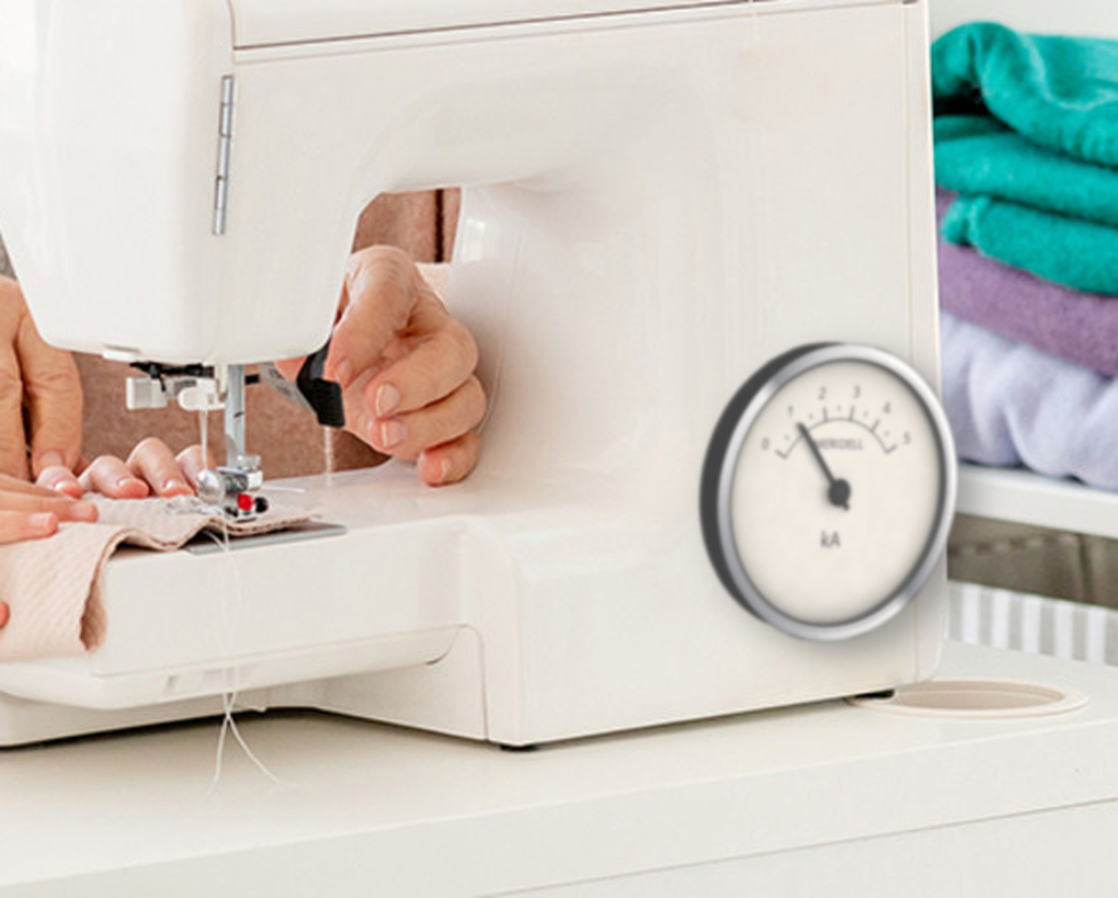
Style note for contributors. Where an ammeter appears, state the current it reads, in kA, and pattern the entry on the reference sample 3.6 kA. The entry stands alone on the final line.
1 kA
